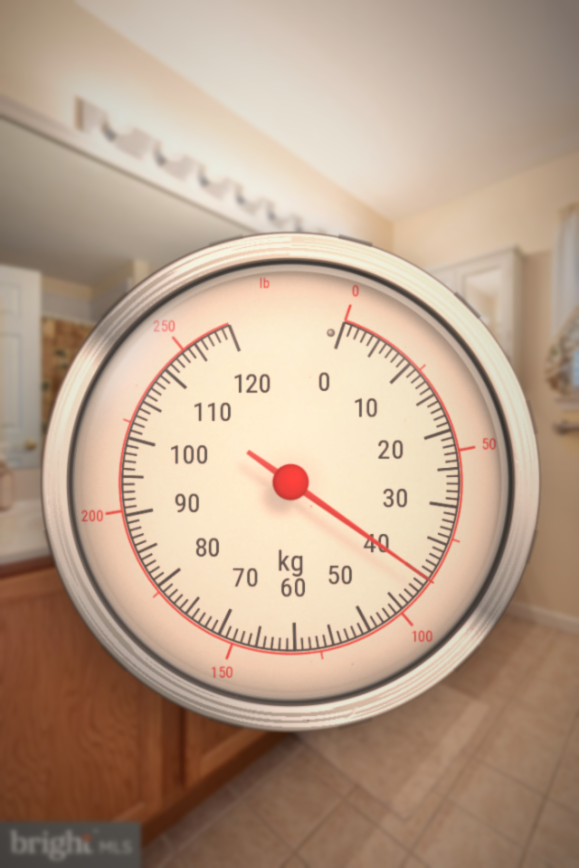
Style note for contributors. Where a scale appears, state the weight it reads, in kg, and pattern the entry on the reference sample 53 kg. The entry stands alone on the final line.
40 kg
